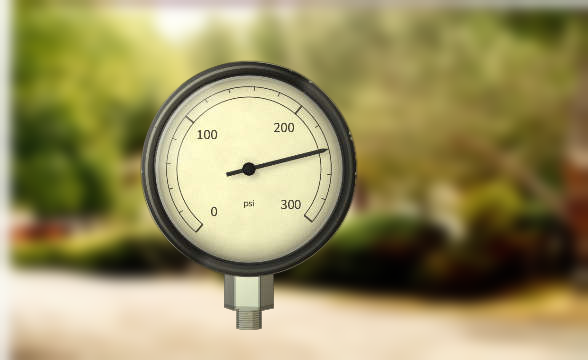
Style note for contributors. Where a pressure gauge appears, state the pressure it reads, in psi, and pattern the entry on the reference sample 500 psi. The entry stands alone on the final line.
240 psi
